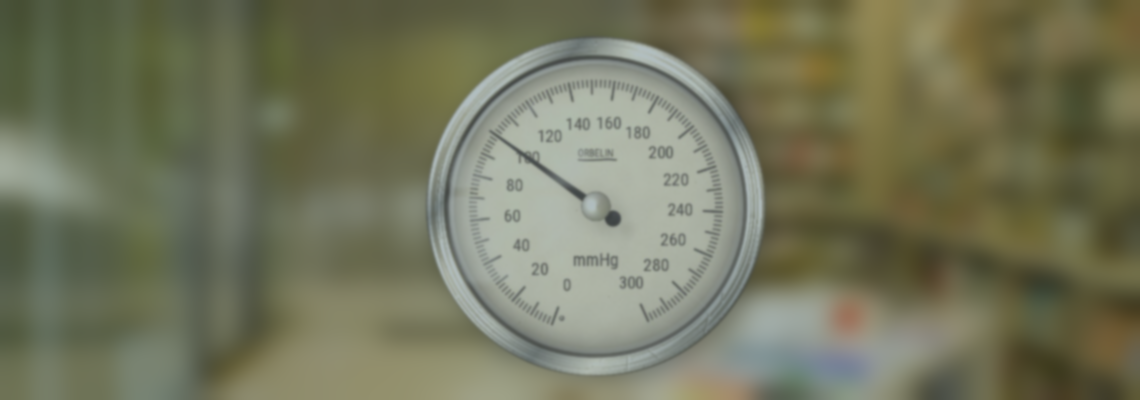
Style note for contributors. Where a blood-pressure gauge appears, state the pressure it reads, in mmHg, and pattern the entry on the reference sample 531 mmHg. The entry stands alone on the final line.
100 mmHg
